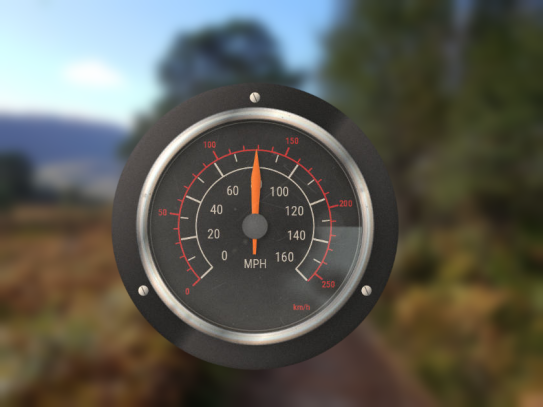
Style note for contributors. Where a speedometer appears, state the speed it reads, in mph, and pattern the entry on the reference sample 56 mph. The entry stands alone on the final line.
80 mph
